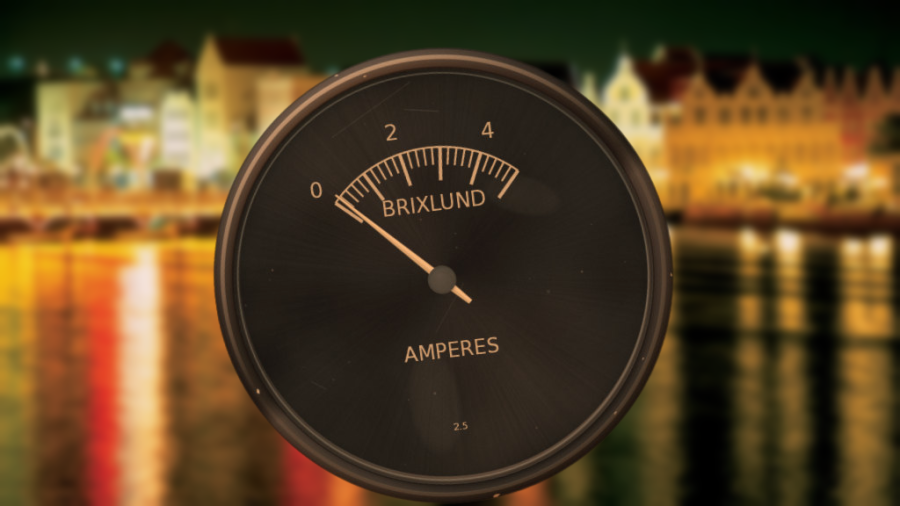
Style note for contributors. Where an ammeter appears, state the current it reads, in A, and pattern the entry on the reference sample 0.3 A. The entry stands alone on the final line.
0.2 A
